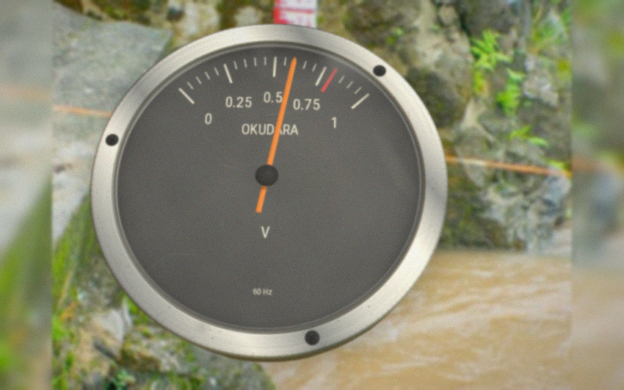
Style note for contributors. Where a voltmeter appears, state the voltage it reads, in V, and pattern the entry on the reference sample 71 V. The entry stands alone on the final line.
0.6 V
